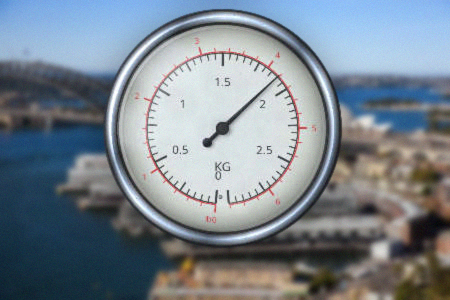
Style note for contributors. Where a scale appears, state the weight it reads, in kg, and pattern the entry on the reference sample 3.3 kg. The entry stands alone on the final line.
1.9 kg
